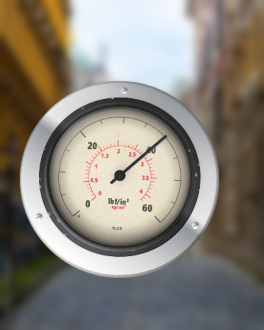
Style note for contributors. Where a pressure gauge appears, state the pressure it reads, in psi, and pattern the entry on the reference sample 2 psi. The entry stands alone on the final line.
40 psi
